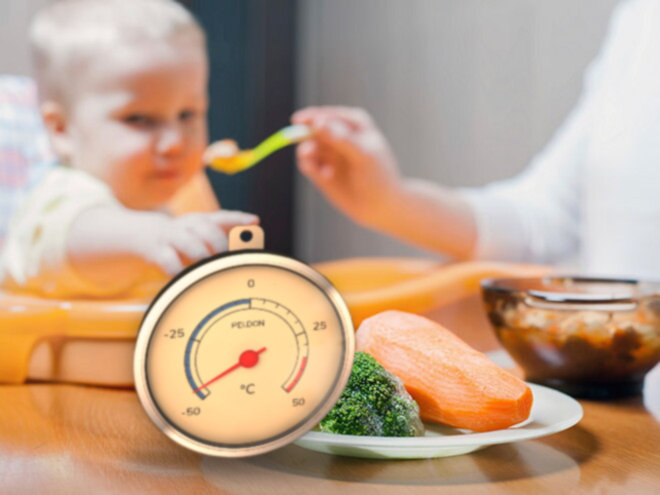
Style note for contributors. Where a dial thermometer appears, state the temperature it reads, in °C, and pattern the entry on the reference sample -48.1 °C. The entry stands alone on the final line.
-45 °C
